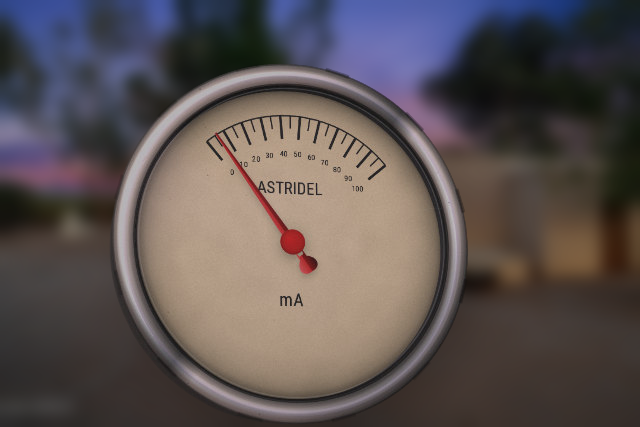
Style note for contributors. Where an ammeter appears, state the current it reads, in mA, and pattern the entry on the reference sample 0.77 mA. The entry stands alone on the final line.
5 mA
